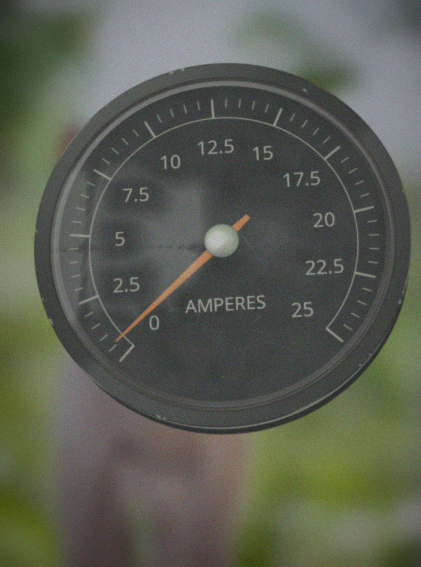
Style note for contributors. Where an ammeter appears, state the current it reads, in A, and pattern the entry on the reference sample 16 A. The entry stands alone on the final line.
0.5 A
